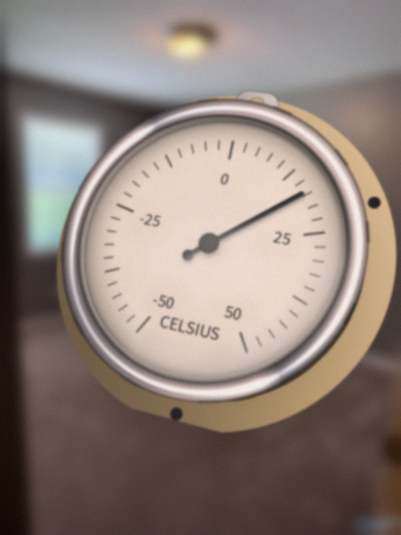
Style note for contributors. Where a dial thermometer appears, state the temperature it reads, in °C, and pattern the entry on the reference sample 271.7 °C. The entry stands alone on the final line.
17.5 °C
